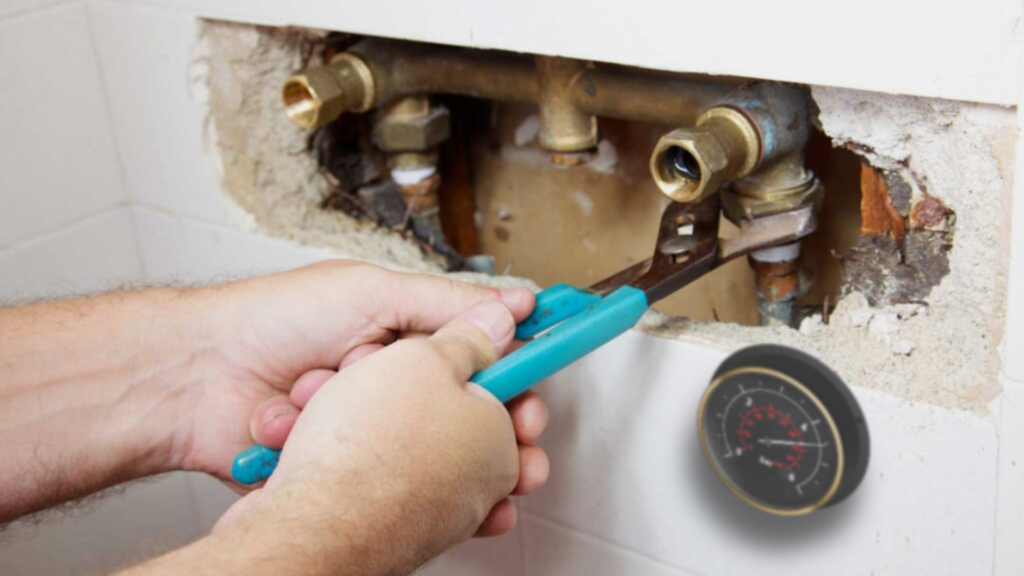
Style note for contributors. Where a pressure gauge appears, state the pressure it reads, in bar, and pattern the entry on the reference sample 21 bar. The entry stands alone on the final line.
4.5 bar
